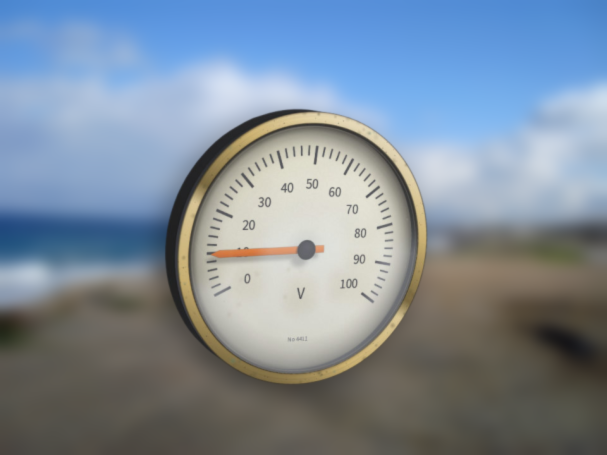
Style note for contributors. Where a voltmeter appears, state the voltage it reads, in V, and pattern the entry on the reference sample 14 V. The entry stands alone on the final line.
10 V
